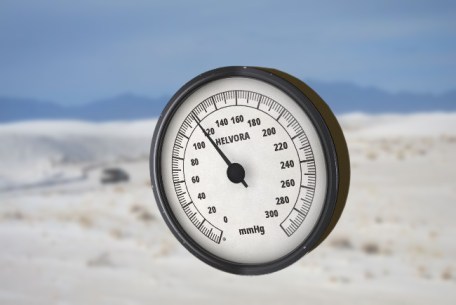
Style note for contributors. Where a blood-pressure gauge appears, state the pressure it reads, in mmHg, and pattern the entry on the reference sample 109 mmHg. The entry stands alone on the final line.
120 mmHg
